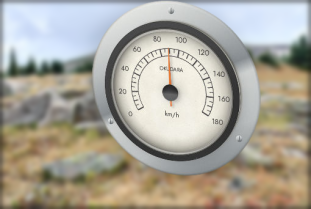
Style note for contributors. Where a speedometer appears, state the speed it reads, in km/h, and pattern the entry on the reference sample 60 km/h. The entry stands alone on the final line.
90 km/h
